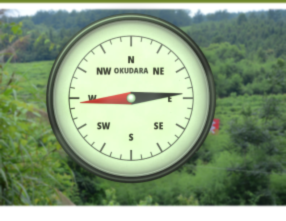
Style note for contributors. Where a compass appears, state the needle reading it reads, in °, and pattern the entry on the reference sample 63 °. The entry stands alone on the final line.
265 °
